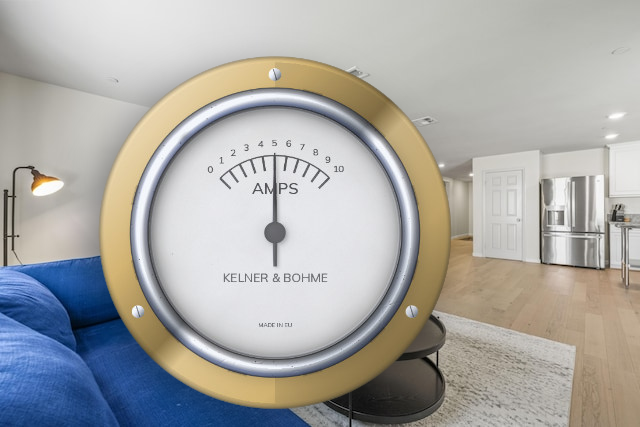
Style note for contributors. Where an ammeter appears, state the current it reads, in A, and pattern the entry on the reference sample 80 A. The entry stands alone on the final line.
5 A
